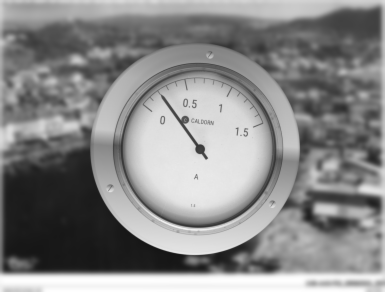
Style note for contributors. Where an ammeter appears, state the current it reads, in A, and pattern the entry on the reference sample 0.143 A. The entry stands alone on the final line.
0.2 A
